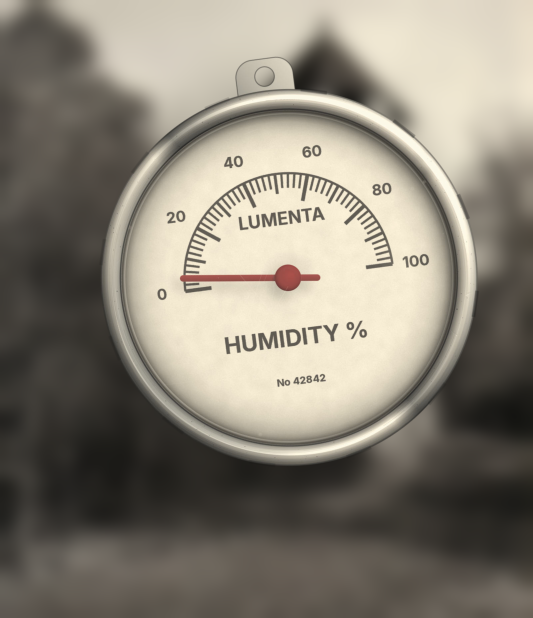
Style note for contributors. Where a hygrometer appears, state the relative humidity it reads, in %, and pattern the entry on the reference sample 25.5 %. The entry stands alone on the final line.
4 %
